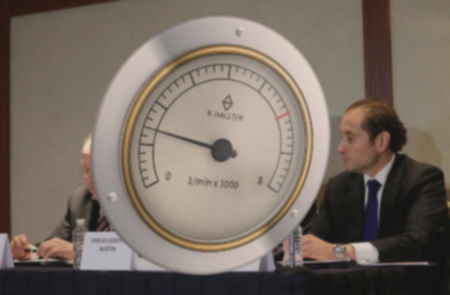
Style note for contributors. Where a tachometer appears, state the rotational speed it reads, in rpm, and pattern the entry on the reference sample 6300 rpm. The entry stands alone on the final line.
1400 rpm
